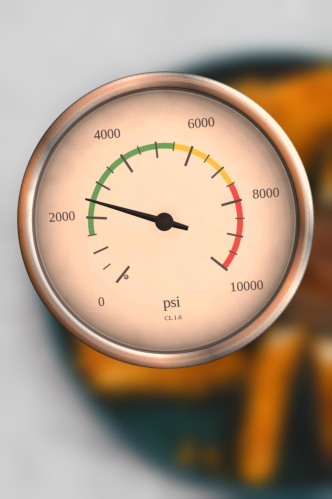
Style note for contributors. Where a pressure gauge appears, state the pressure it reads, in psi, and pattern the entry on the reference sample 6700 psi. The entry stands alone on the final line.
2500 psi
